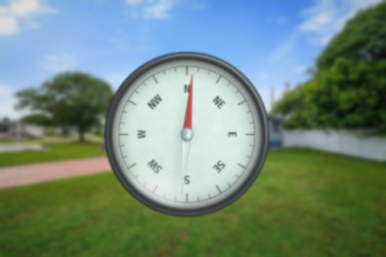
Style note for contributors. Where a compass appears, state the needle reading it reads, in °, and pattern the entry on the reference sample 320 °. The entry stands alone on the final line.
5 °
